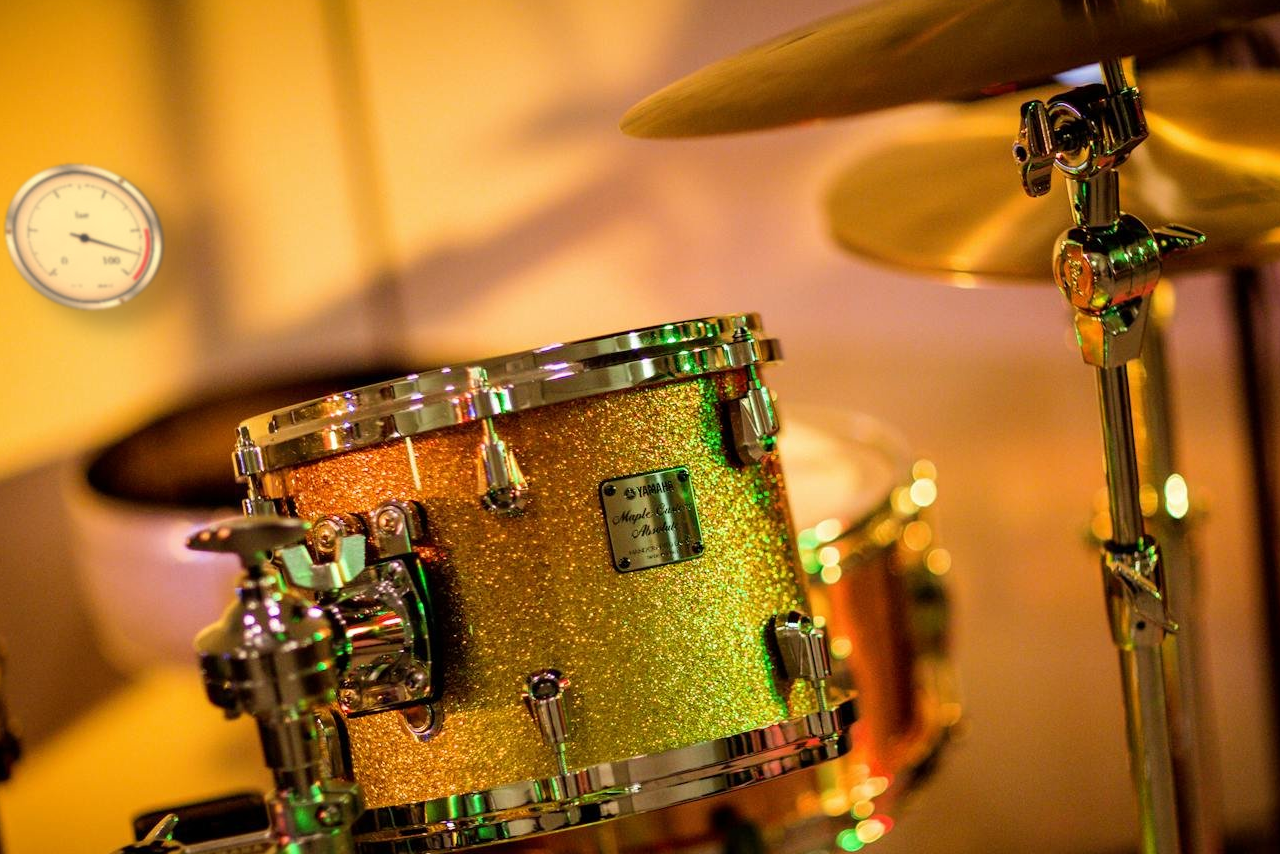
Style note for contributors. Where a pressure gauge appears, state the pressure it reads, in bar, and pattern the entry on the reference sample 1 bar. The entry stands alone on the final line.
90 bar
